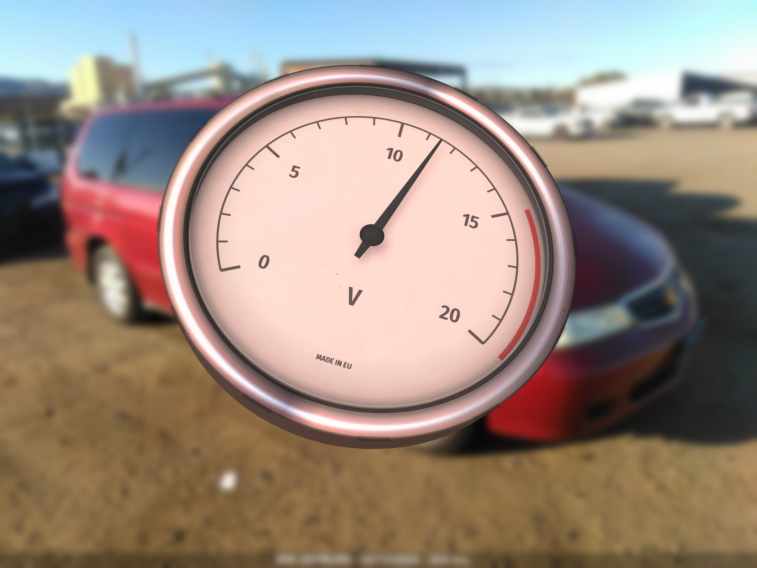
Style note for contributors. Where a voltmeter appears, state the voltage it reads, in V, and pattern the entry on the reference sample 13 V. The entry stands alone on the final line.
11.5 V
